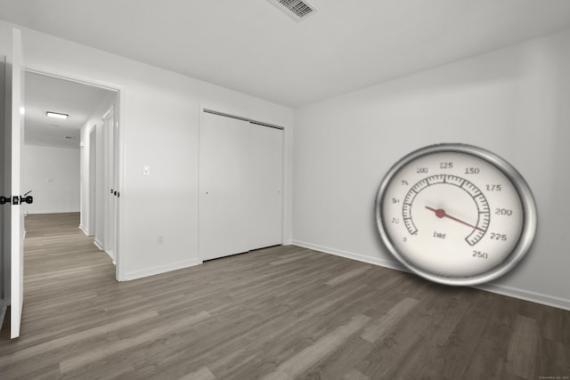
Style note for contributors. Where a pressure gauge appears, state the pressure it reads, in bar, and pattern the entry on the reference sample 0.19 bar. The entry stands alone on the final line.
225 bar
